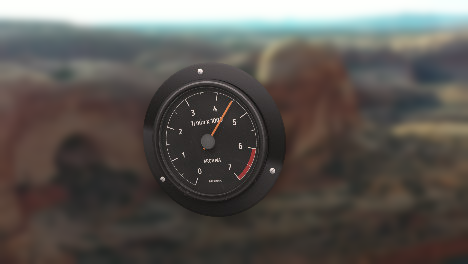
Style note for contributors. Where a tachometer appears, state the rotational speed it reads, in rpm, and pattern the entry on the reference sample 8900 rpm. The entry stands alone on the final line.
4500 rpm
